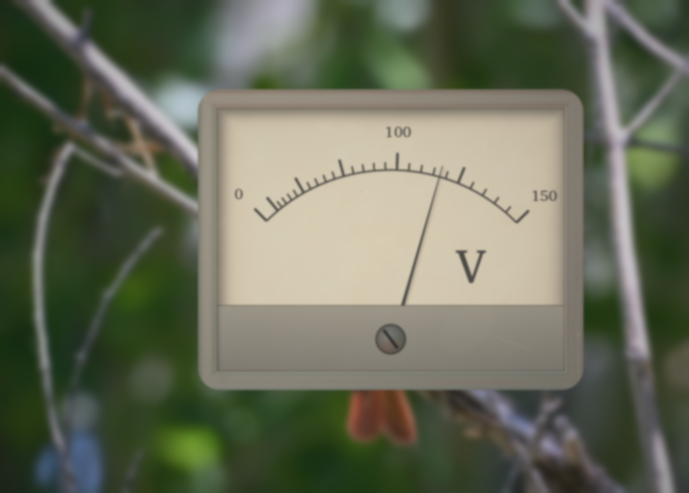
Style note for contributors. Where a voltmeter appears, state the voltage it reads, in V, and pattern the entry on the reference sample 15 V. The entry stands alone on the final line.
117.5 V
